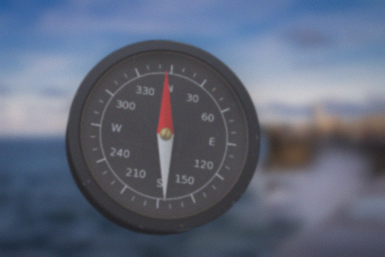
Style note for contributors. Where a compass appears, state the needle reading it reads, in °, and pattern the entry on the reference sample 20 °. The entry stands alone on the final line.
355 °
